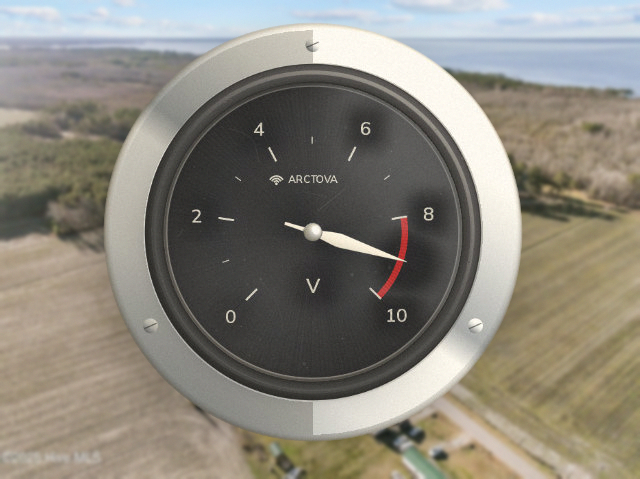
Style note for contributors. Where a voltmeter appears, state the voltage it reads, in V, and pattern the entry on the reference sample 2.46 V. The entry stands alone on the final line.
9 V
